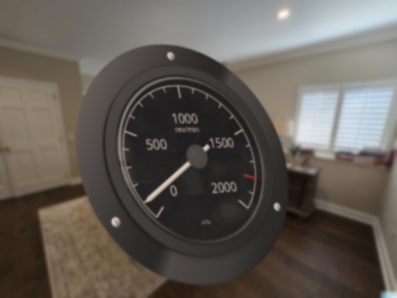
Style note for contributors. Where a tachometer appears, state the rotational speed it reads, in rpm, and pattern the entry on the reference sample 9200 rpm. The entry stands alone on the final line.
100 rpm
